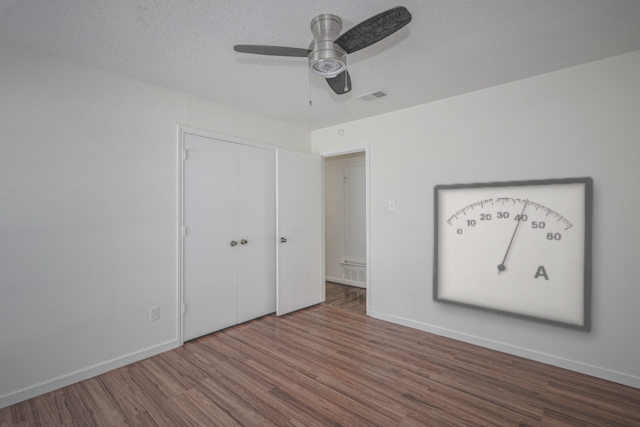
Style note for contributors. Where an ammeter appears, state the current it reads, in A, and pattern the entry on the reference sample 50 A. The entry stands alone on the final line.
40 A
